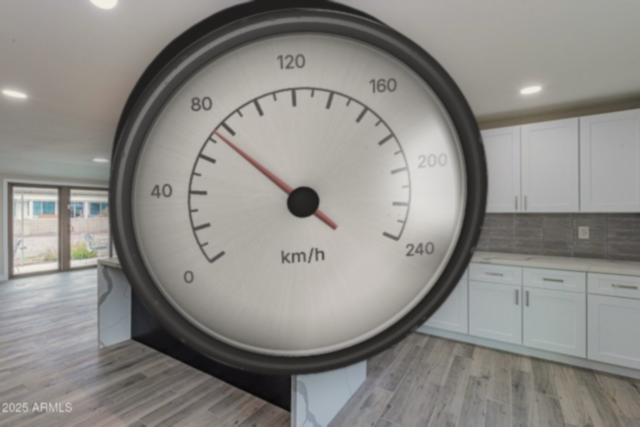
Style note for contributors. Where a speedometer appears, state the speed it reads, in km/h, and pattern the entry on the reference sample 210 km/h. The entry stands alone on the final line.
75 km/h
